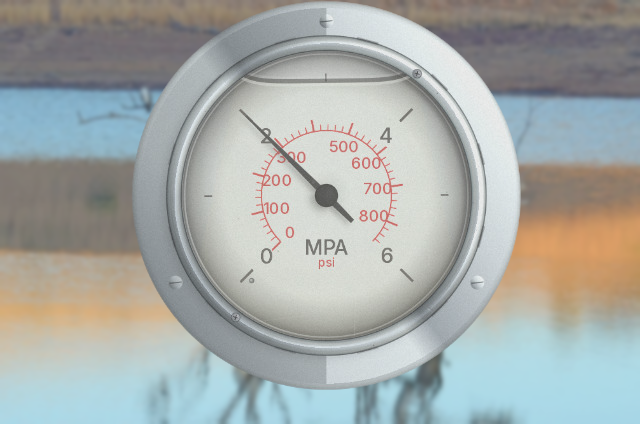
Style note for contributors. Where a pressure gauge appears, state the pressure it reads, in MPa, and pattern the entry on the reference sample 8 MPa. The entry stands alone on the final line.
2 MPa
